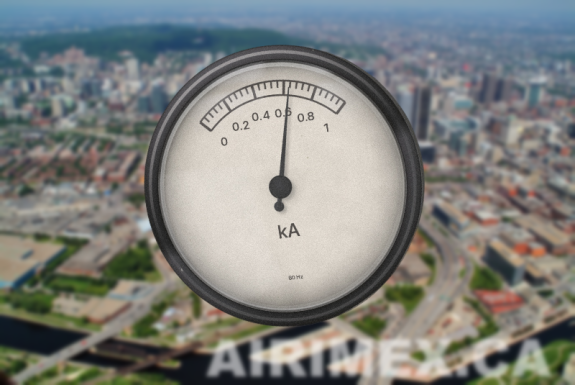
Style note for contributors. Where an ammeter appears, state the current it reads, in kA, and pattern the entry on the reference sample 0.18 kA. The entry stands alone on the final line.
0.64 kA
